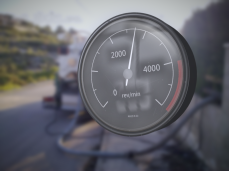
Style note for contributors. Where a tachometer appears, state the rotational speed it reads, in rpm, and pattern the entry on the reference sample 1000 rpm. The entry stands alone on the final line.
2750 rpm
